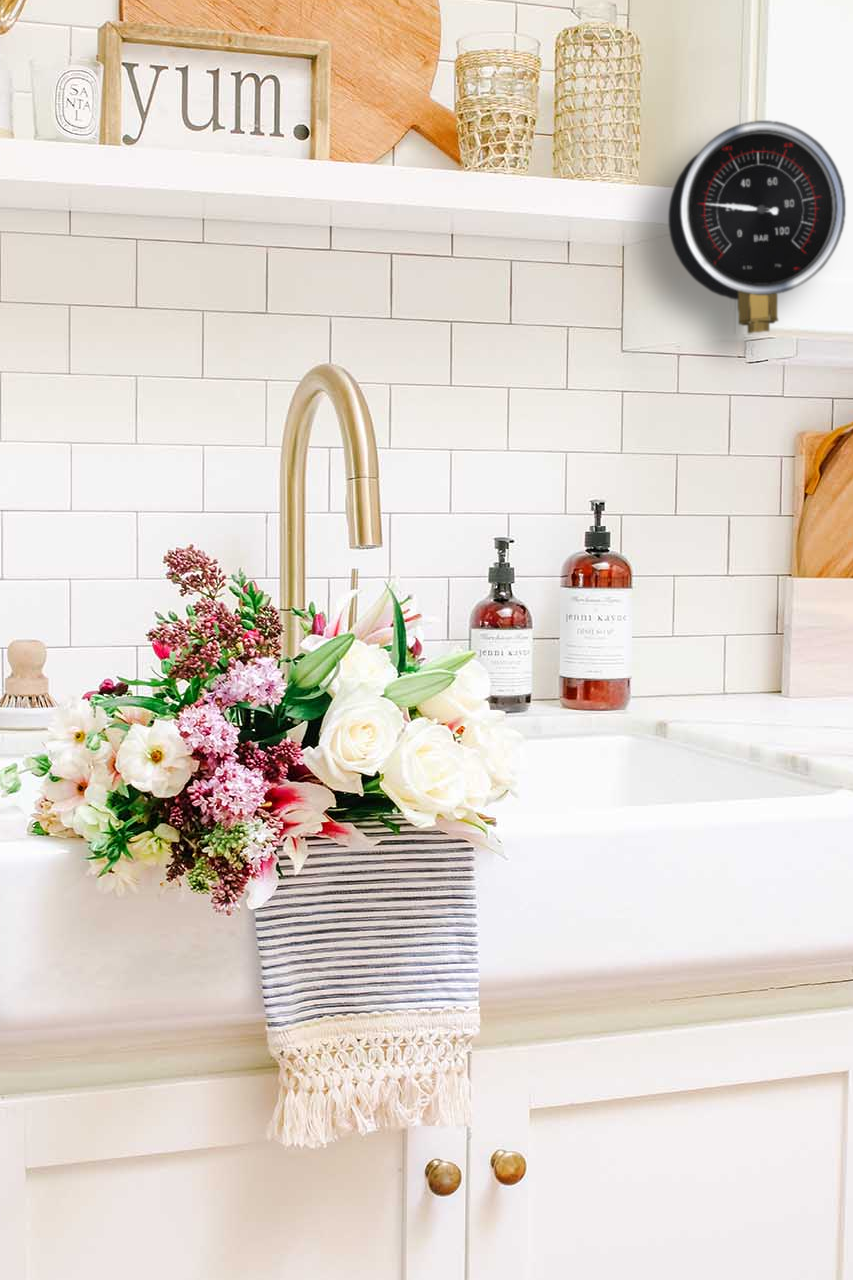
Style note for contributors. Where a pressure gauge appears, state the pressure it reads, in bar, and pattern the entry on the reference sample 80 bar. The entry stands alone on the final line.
20 bar
